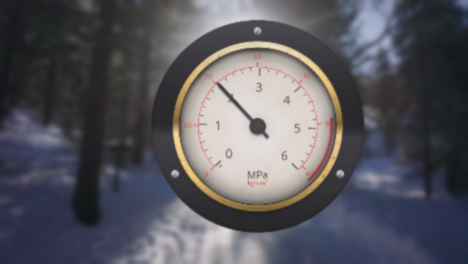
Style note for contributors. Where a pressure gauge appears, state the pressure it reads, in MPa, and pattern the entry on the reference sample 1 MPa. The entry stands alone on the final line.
2 MPa
